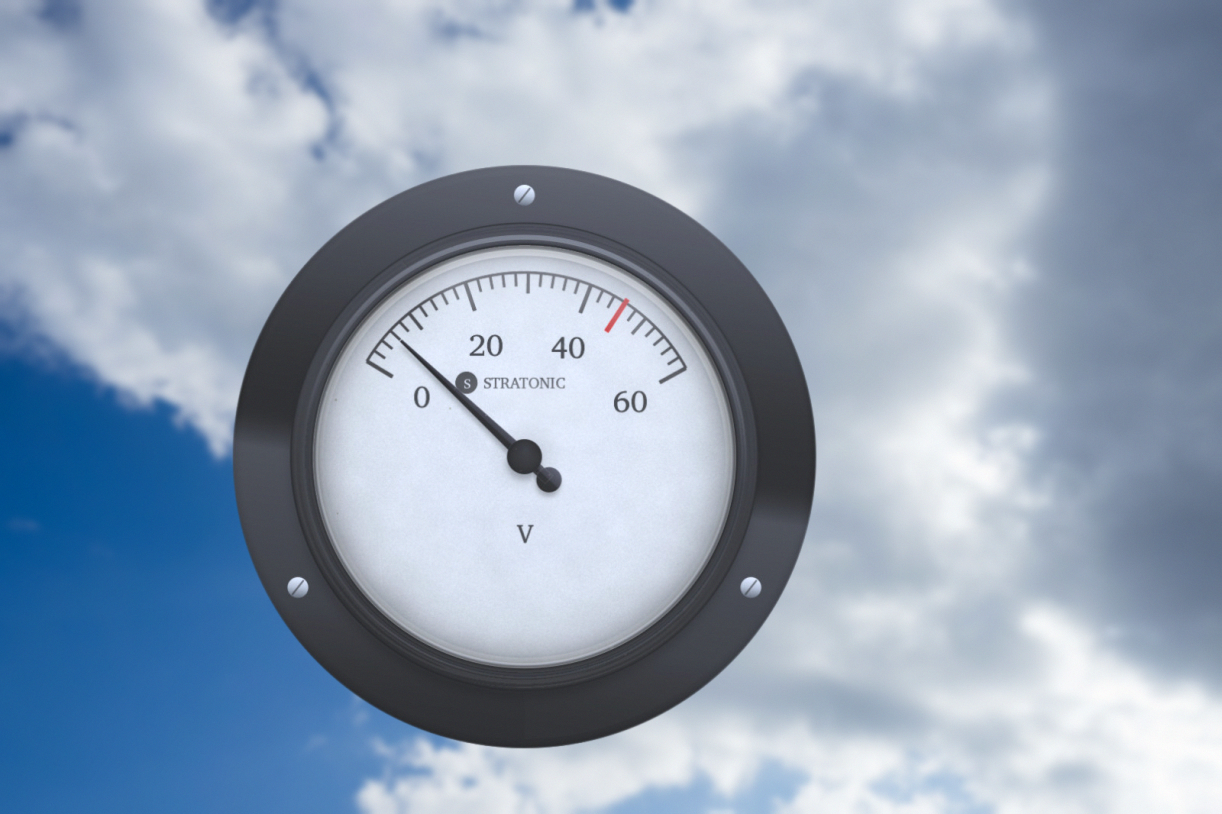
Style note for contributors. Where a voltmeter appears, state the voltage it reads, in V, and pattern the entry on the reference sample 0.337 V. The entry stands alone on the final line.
6 V
